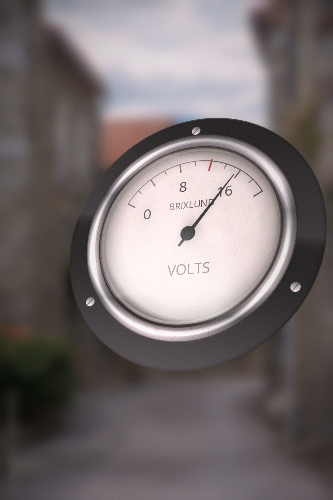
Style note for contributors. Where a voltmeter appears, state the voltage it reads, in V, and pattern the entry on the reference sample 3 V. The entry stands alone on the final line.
16 V
